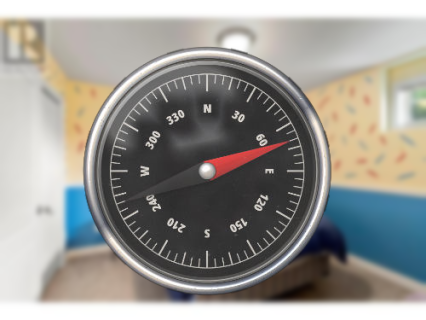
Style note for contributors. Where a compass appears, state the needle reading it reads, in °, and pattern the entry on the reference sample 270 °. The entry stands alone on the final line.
70 °
